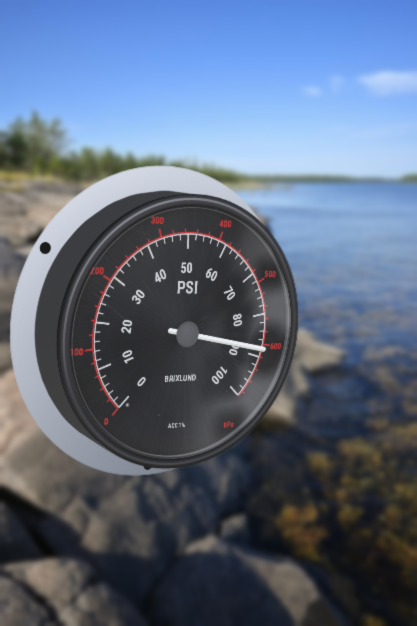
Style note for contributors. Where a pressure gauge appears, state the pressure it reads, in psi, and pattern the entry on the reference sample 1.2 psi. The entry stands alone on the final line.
88 psi
